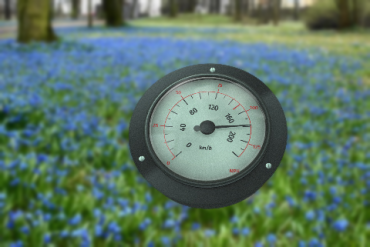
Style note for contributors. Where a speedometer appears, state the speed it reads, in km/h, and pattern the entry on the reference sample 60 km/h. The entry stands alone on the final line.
180 km/h
